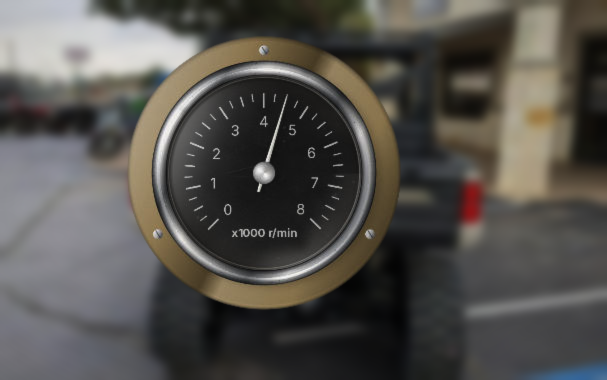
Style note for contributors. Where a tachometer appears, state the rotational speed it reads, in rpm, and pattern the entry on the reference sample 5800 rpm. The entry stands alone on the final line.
4500 rpm
